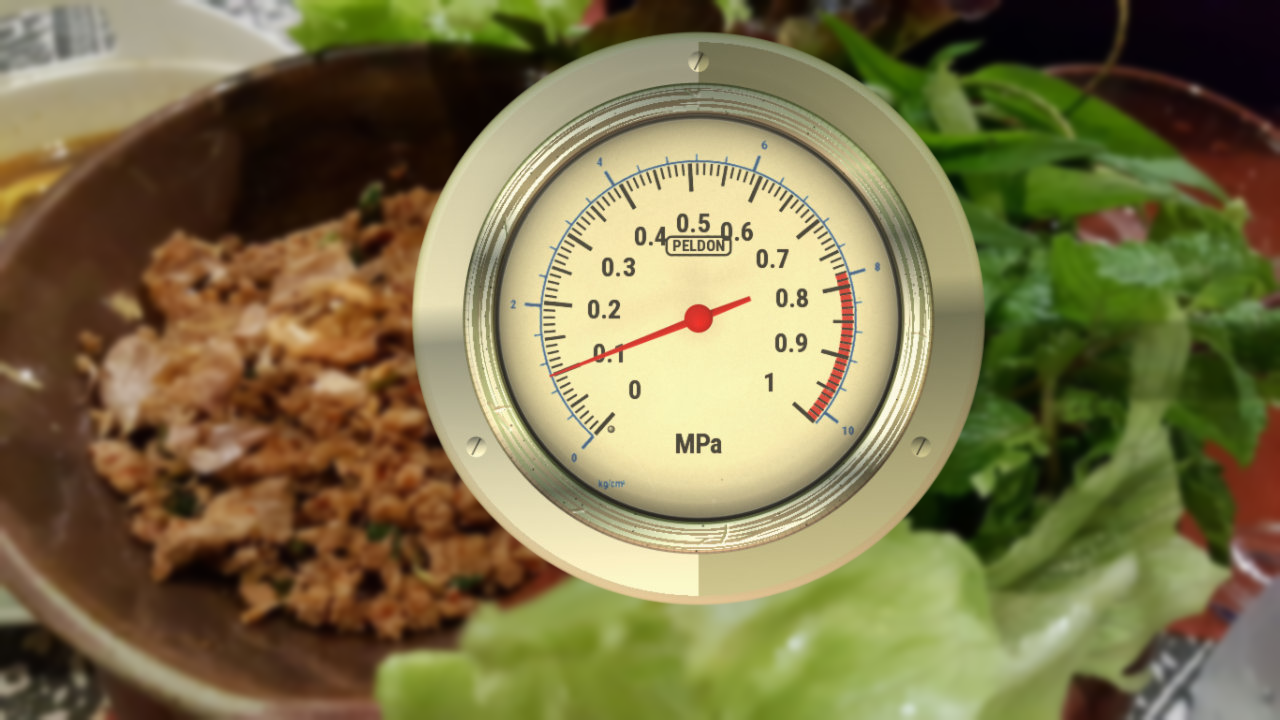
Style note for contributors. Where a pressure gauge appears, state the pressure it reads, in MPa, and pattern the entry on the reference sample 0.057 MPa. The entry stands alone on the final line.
0.1 MPa
